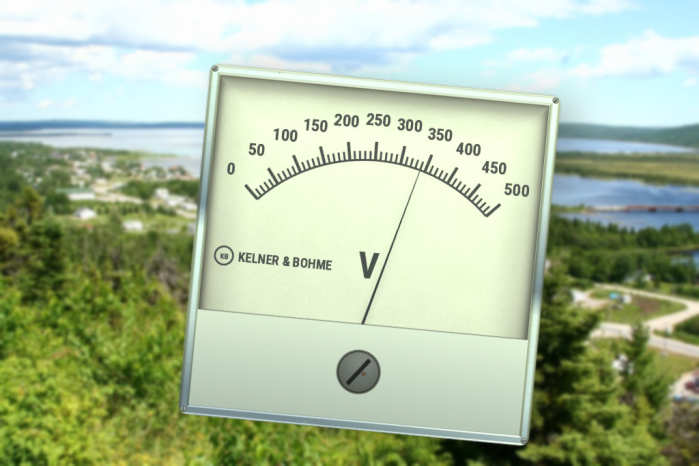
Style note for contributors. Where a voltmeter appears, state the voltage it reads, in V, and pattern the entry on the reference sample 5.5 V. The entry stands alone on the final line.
340 V
